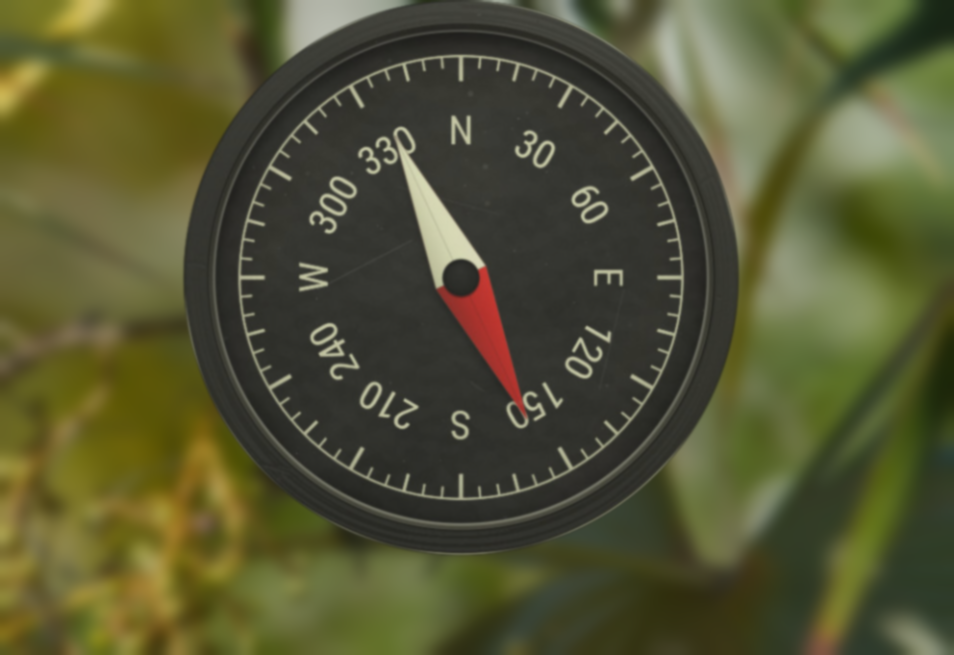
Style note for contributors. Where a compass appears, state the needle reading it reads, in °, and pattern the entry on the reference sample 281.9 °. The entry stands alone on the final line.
155 °
